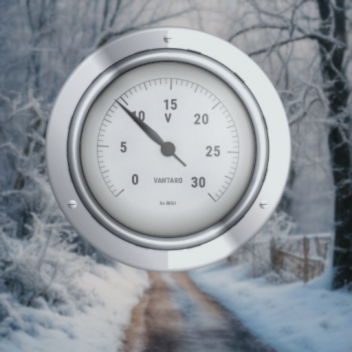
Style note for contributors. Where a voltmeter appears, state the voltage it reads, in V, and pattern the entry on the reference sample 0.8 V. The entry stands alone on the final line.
9.5 V
